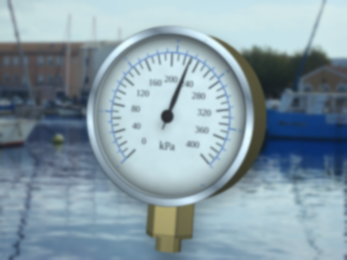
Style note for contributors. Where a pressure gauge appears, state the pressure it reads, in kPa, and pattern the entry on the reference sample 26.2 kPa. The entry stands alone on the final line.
230 kPa
